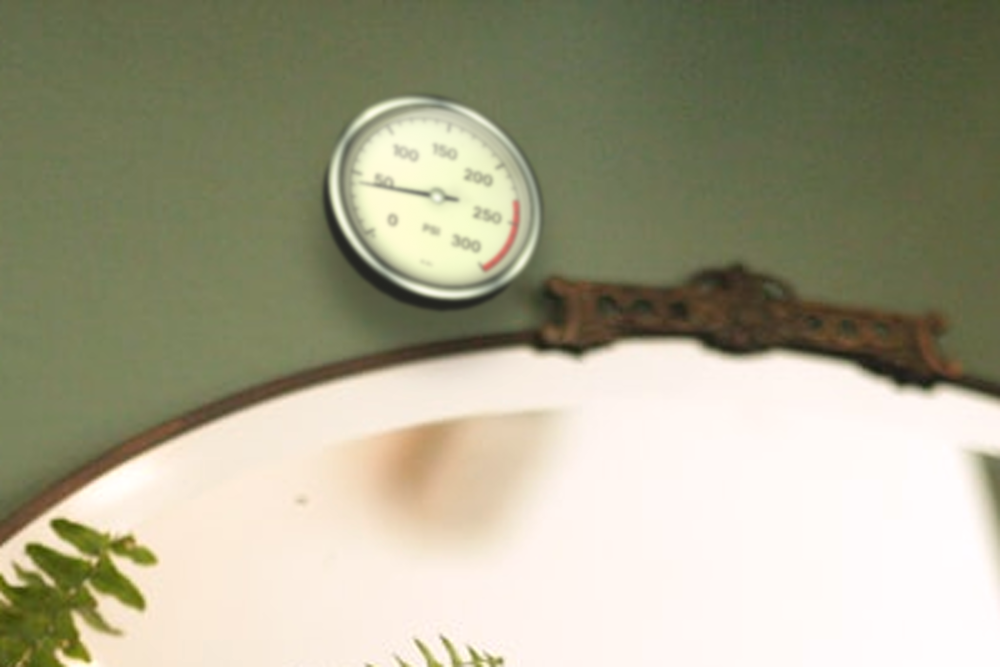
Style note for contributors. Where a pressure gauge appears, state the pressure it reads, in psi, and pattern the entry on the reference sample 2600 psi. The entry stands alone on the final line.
40 psi
